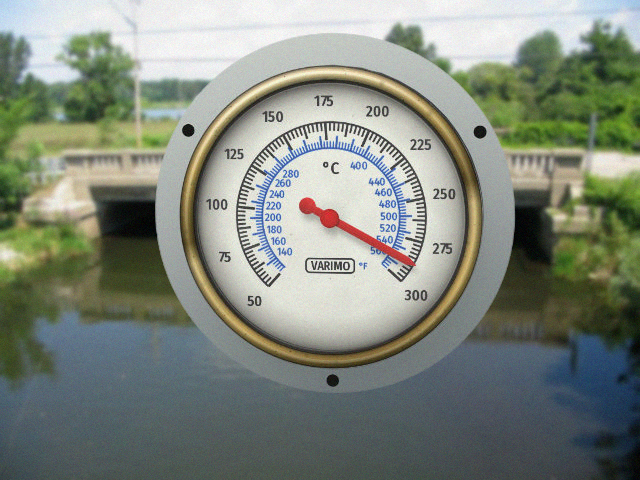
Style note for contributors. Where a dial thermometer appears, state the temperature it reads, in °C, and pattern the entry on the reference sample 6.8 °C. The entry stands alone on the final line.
287.5 °C
